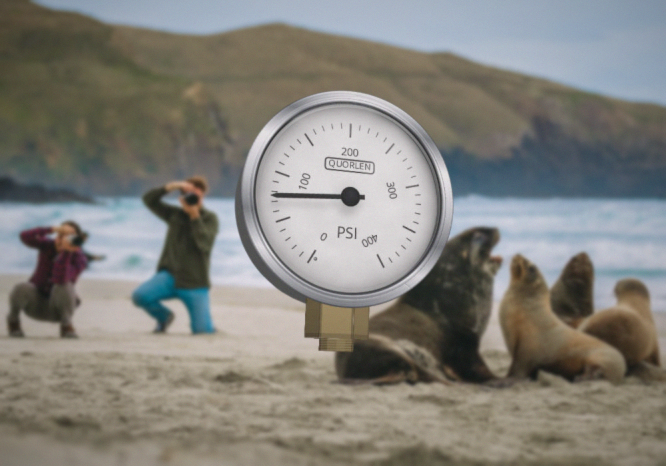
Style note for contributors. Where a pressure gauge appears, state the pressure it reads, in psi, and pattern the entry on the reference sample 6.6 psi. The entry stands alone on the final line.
75 psi
